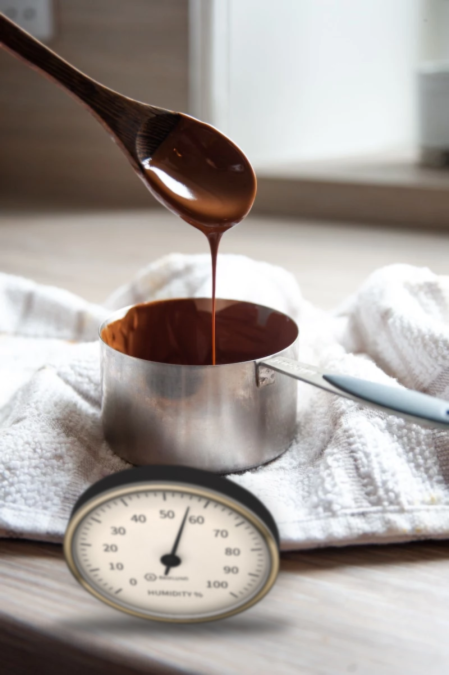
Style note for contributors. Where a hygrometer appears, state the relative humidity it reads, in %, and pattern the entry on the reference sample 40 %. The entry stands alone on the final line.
56 %
